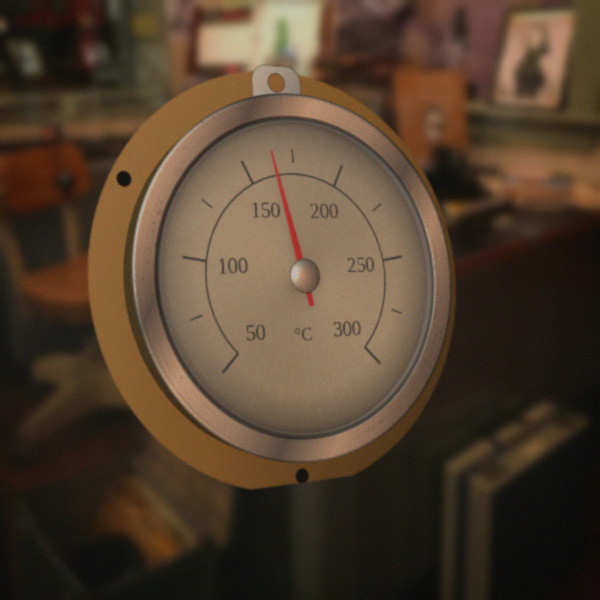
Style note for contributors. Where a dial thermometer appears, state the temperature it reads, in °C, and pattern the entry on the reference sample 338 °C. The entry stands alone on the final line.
162.5 °C
